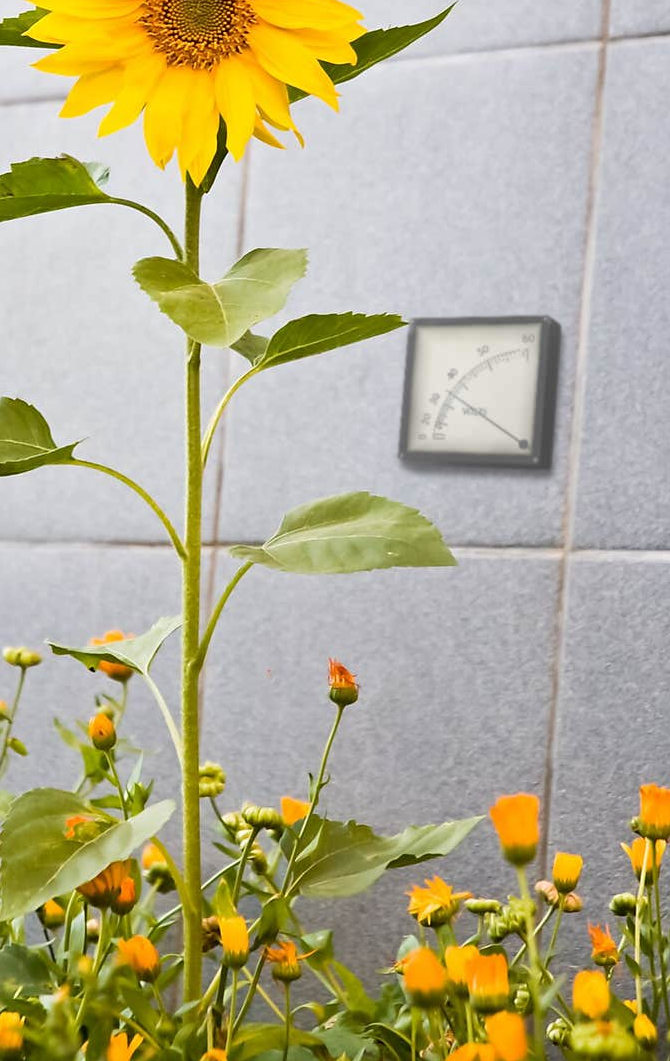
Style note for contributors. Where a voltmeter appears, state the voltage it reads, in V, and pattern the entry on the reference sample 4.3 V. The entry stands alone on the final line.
35 V
